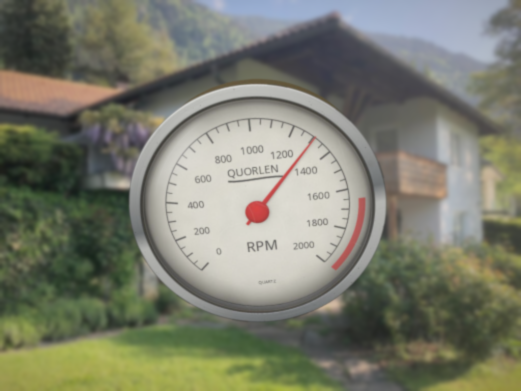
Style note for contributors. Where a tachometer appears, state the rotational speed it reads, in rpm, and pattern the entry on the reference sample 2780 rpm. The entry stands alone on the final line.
1300 rpm
